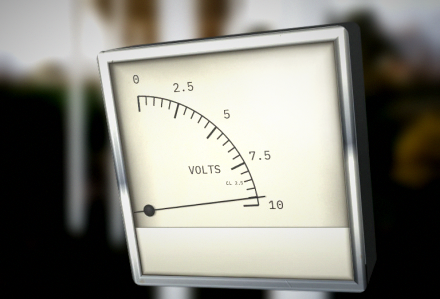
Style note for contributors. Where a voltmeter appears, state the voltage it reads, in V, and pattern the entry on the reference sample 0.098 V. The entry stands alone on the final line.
9.5 V
